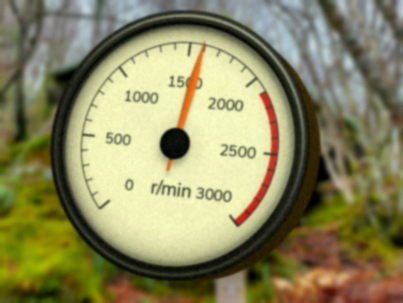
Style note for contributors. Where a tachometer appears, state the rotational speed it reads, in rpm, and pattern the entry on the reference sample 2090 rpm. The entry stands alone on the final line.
1600 rpm
